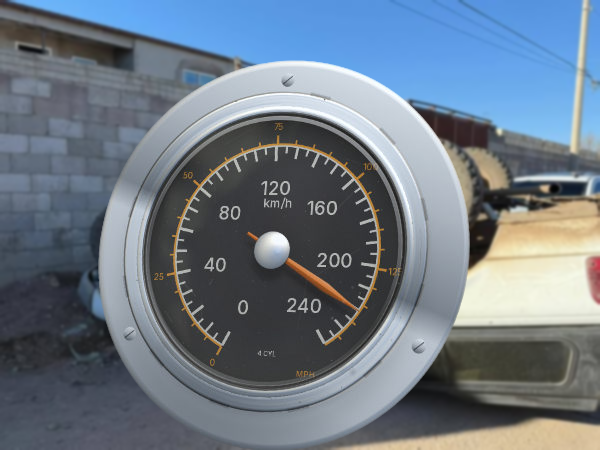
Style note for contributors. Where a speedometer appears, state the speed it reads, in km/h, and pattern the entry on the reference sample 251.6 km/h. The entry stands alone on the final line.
220 km/h
